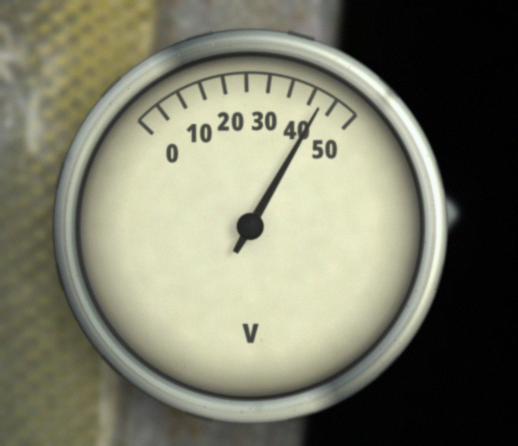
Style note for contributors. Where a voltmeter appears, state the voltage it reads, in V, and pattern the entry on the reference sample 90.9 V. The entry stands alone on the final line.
42.5 V
